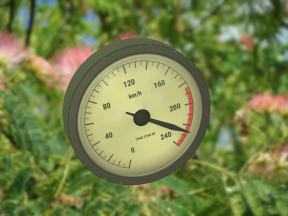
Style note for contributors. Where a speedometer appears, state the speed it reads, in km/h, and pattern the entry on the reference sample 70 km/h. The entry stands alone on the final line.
225 km/h
